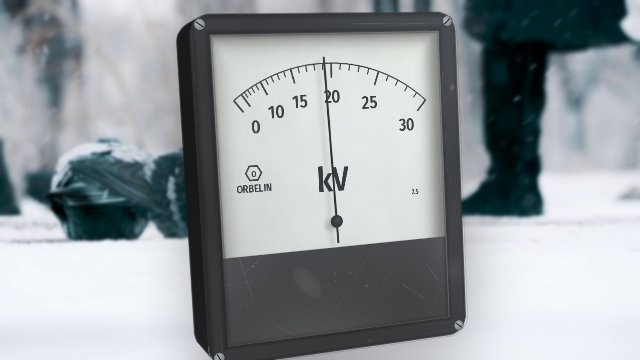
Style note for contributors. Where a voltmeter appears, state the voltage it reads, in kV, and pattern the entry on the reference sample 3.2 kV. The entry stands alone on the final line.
19 kV
